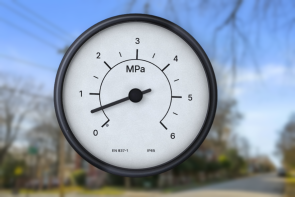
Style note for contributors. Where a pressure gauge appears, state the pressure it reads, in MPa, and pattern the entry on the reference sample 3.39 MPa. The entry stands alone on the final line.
0.5 MPa
